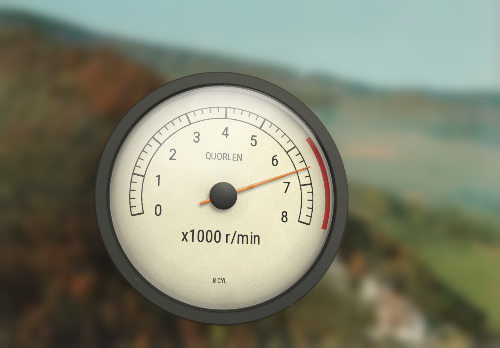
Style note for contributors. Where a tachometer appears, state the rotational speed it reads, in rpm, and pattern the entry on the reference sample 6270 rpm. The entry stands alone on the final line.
6600 rpm
